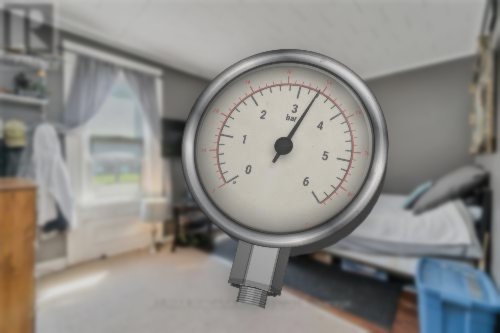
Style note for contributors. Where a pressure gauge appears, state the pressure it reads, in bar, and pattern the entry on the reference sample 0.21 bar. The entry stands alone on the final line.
3.4 bar
